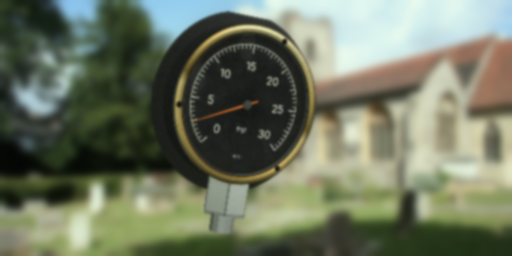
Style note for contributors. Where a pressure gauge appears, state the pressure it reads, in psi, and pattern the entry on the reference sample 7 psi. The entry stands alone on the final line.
2.5 psi
